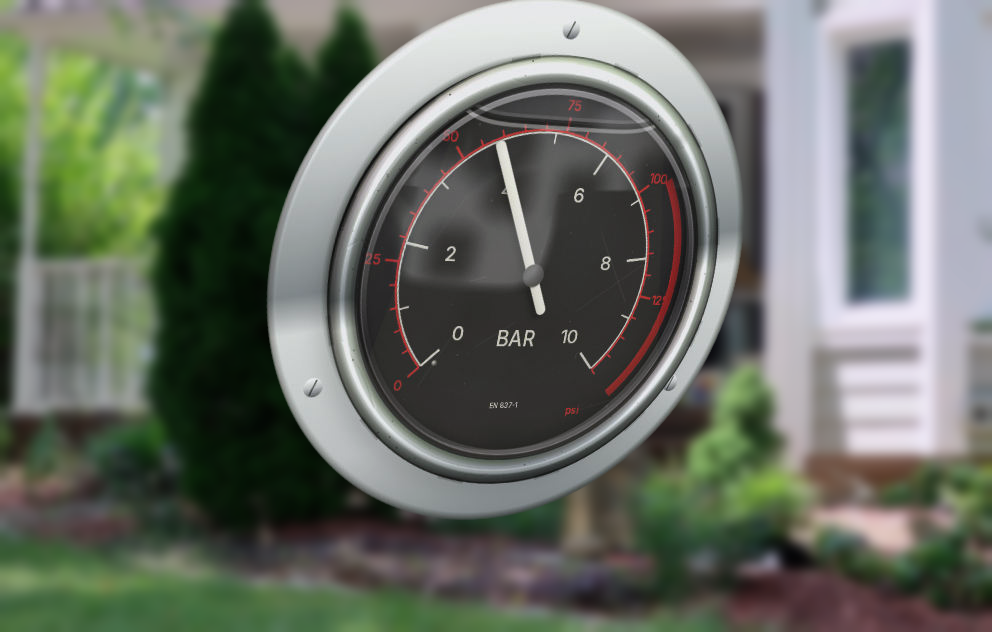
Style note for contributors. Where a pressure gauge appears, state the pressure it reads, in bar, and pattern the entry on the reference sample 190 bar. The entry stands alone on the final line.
4 bar
